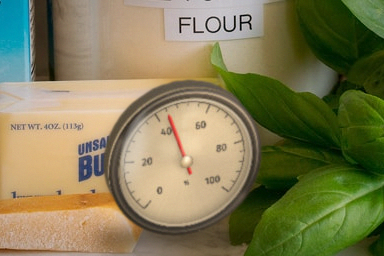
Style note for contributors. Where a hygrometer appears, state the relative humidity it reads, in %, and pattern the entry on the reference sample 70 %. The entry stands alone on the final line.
44 %
